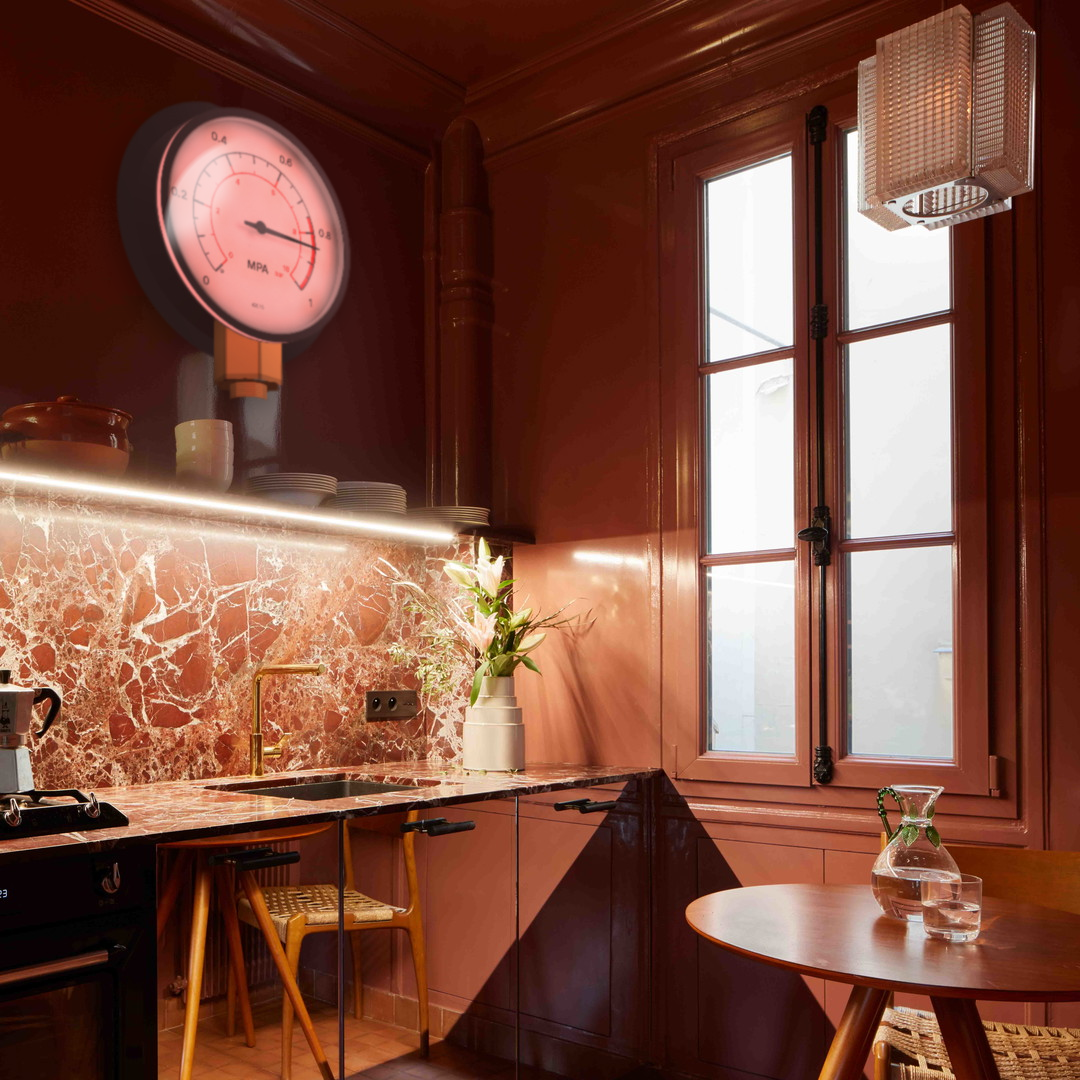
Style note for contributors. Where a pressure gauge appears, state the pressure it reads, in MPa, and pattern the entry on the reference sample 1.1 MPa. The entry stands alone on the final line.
0.85 MPa
